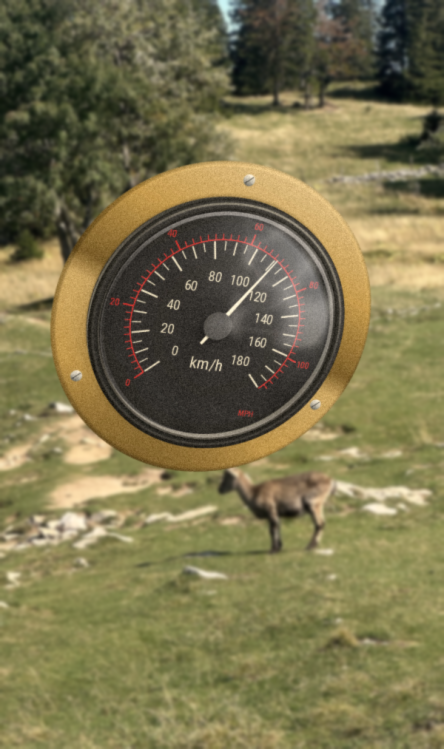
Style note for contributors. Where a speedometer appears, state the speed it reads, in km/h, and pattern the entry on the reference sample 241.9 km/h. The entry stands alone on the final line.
110 km/h
